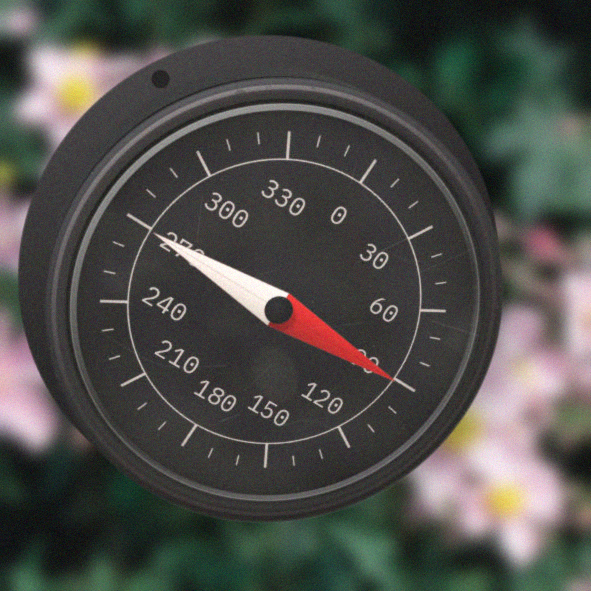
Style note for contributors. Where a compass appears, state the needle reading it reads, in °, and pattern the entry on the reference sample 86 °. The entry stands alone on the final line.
90 °
